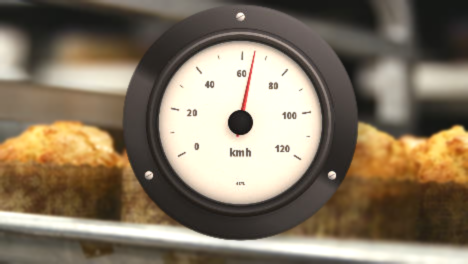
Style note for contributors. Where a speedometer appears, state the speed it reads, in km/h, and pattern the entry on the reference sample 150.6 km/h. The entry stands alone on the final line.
65 km/h
